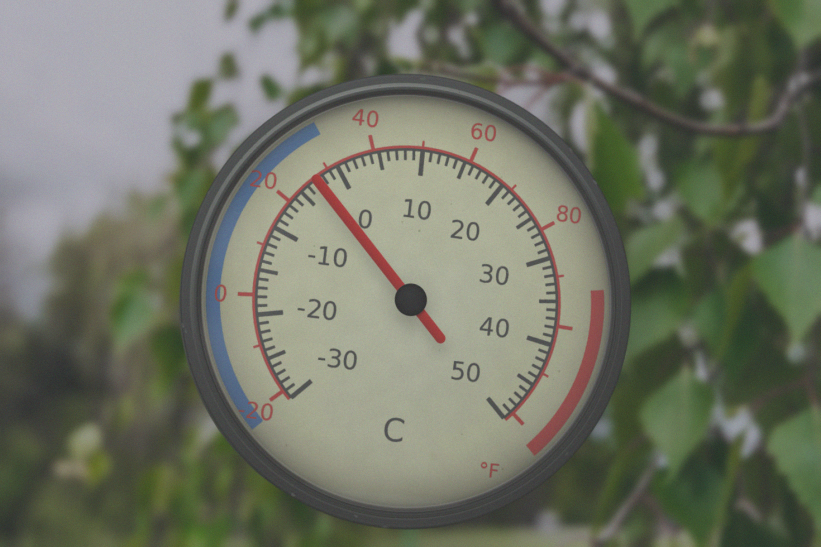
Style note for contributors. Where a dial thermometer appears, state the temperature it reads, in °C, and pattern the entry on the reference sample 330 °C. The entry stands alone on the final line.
-3 °C
